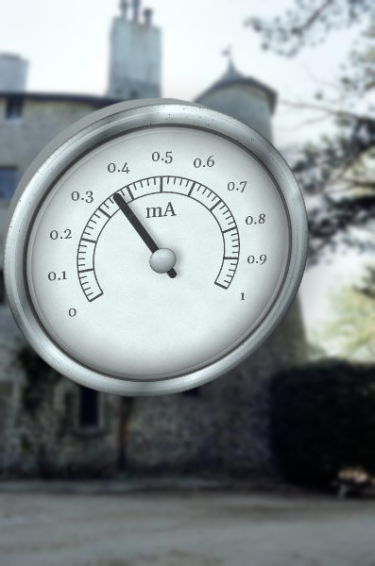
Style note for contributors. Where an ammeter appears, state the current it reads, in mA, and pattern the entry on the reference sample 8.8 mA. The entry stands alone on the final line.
0.36 mA
